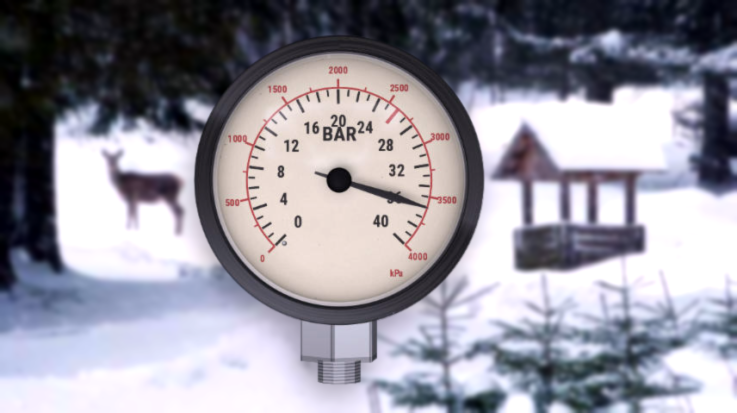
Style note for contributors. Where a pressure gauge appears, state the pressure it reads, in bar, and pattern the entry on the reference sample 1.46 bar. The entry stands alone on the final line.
36 bar
